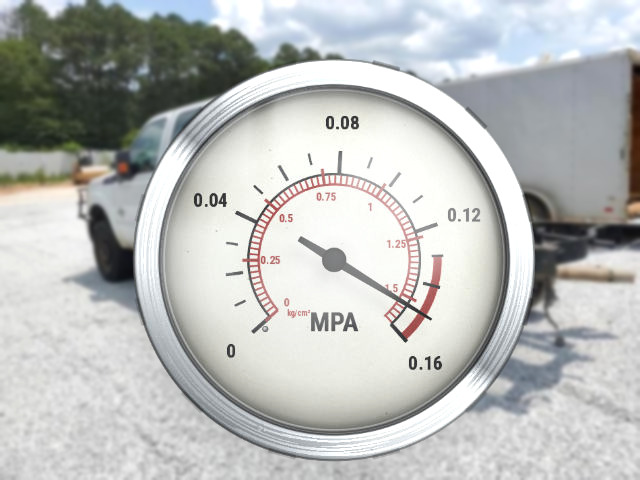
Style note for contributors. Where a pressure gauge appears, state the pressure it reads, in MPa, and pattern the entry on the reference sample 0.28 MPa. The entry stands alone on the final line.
0.15 MPa
